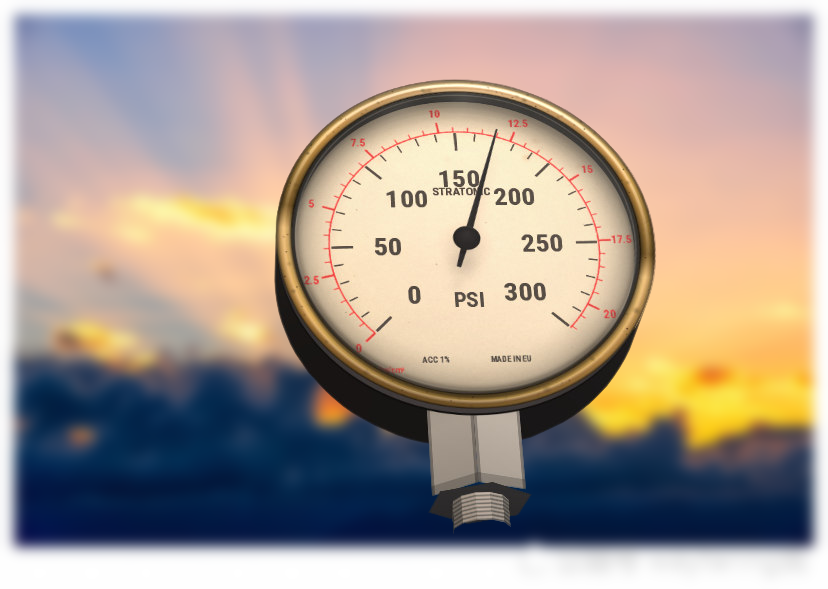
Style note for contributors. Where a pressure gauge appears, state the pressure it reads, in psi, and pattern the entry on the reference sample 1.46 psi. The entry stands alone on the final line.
170 psi
